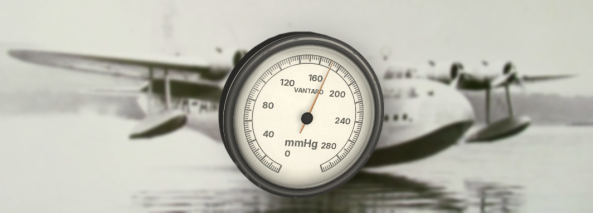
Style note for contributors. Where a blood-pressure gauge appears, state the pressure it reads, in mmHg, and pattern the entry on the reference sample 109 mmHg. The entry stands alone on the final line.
170 mmHg
